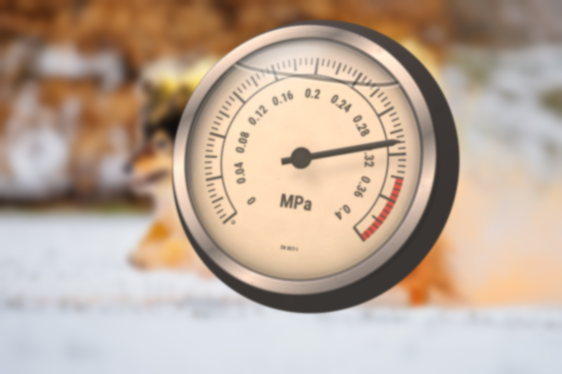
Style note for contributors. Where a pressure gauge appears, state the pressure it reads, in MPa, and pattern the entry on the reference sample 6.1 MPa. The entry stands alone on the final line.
0.31 MPa
